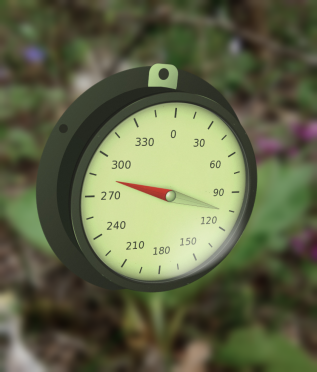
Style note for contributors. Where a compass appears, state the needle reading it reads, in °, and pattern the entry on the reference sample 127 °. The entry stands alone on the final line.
285 °
